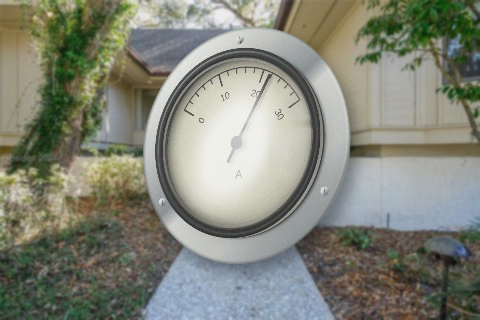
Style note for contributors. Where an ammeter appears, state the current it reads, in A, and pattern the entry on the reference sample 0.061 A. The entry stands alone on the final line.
22 A
